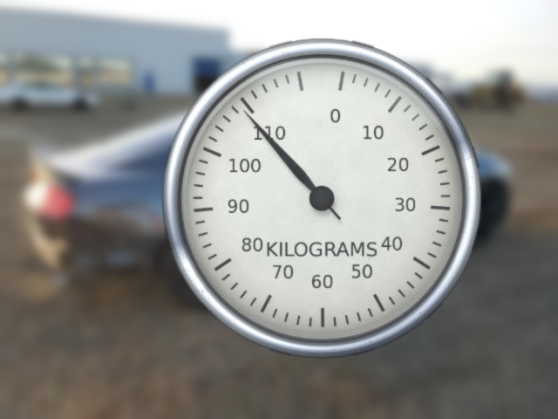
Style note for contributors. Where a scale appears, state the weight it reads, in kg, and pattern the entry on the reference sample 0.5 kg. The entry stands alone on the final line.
109 kg
